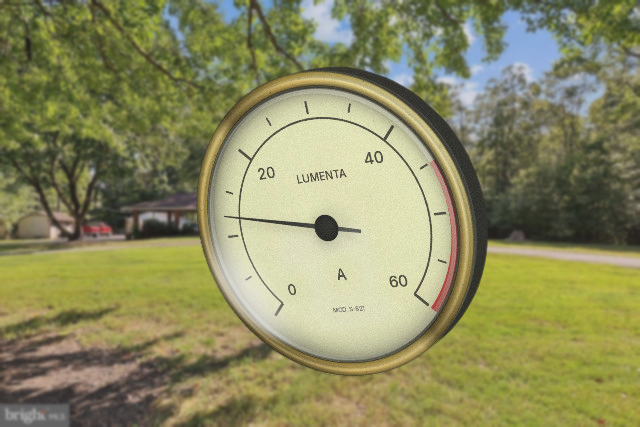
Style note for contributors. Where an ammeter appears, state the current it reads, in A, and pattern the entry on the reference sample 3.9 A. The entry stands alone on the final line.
12.5 A
